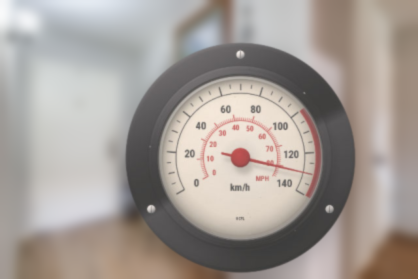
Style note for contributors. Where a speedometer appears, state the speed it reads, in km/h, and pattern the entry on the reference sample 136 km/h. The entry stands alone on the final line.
130 km/h
